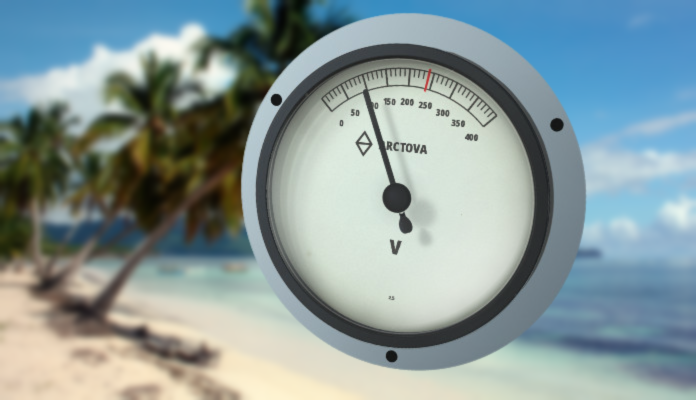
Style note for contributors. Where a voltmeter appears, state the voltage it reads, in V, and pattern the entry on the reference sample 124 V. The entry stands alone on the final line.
100 V
